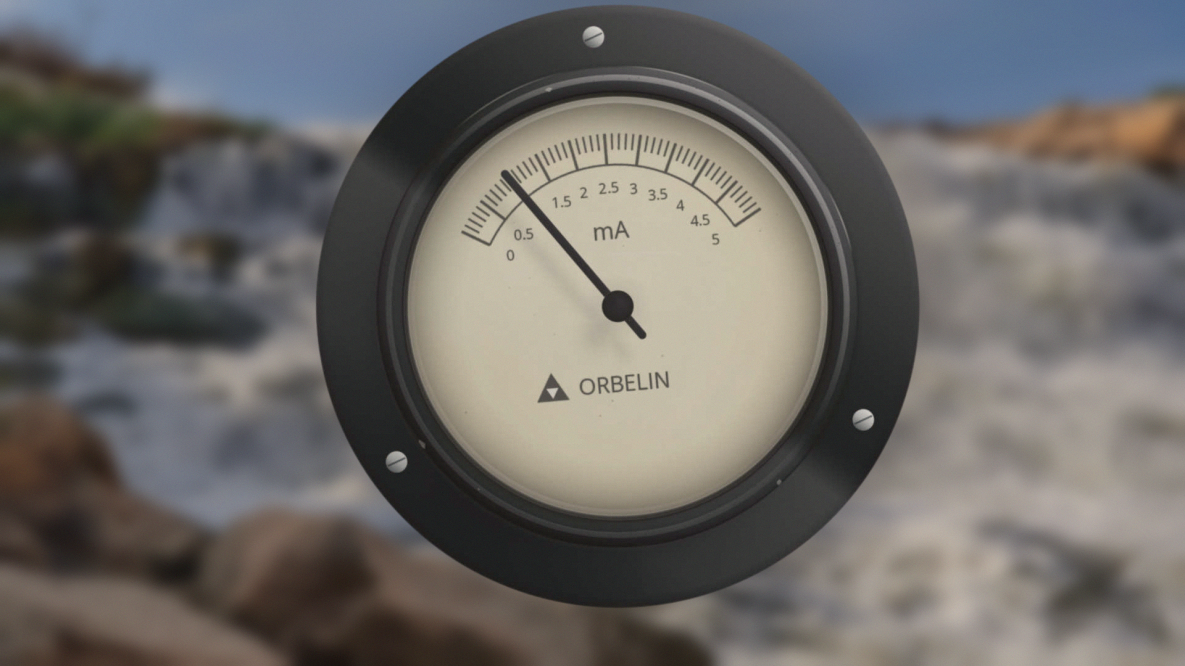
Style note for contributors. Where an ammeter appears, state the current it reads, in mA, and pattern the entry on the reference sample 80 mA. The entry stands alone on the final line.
1 mA
